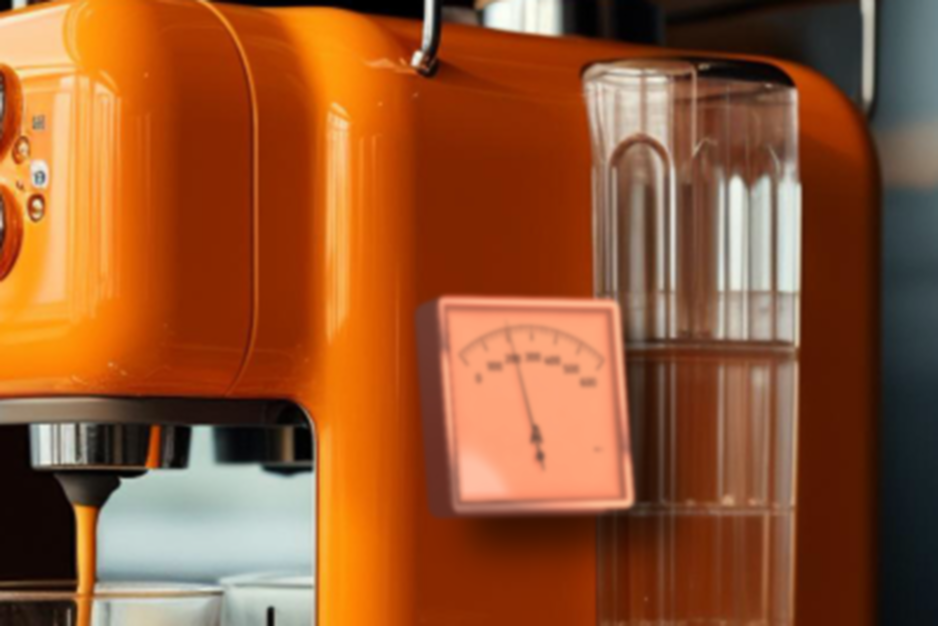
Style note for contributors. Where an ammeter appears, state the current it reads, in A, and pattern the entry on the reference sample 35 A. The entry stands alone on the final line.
200 A
